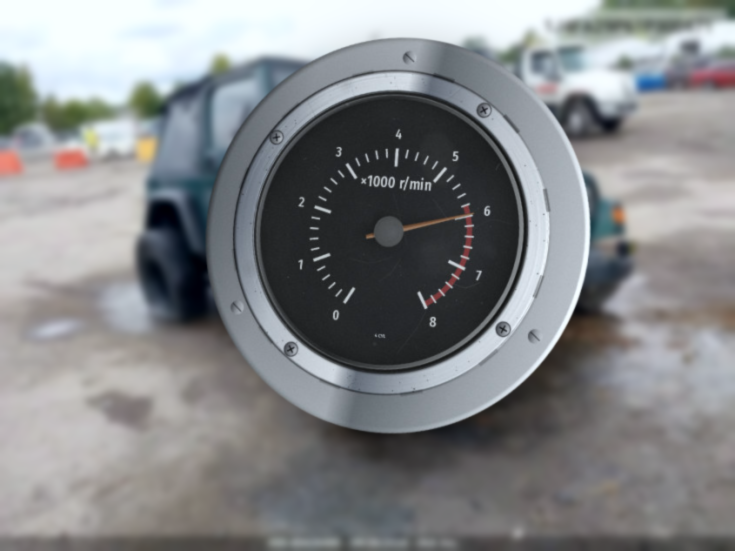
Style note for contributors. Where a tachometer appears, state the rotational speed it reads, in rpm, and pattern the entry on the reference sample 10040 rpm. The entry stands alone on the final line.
6000 rpm
